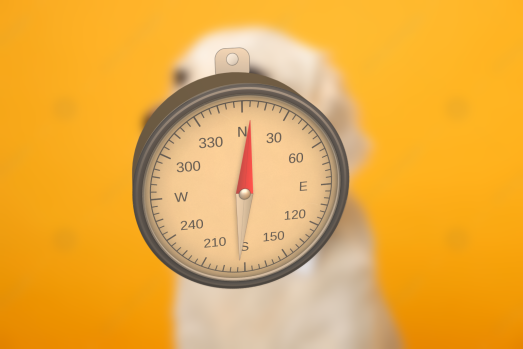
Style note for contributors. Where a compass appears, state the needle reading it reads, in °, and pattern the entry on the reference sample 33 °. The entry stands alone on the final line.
5 °
